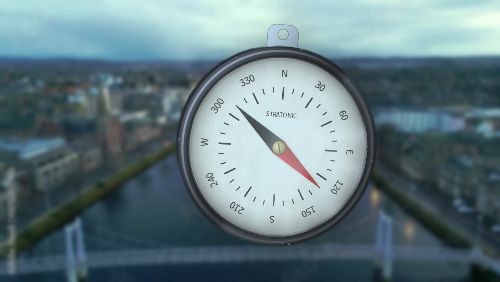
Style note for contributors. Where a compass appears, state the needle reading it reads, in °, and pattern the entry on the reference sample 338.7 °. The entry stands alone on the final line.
130 °
